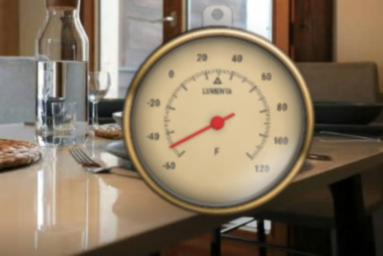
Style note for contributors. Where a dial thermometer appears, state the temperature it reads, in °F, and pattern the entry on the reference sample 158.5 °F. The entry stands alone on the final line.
-50 °F
